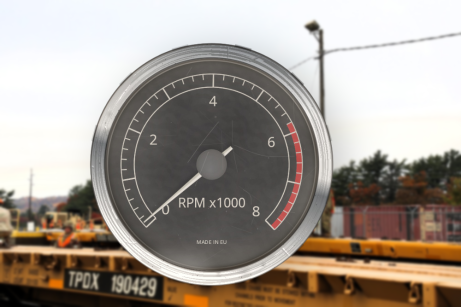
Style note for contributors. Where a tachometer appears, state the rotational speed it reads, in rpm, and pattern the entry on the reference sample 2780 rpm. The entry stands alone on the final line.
100 rpm
